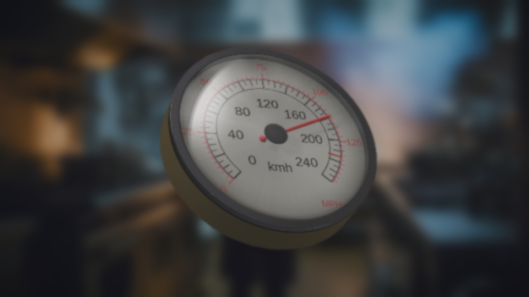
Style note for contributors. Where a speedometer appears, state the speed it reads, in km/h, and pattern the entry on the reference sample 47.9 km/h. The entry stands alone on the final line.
180 km/h
